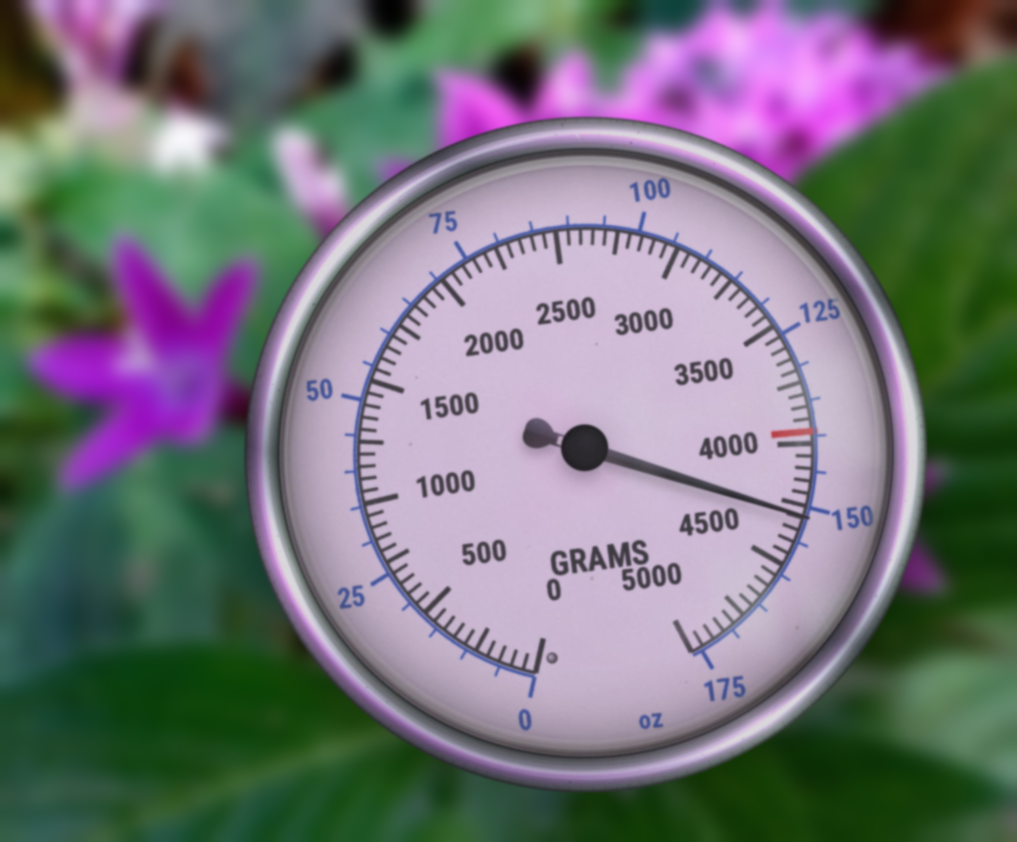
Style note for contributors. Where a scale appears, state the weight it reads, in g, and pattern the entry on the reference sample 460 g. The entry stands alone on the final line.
4300 g
